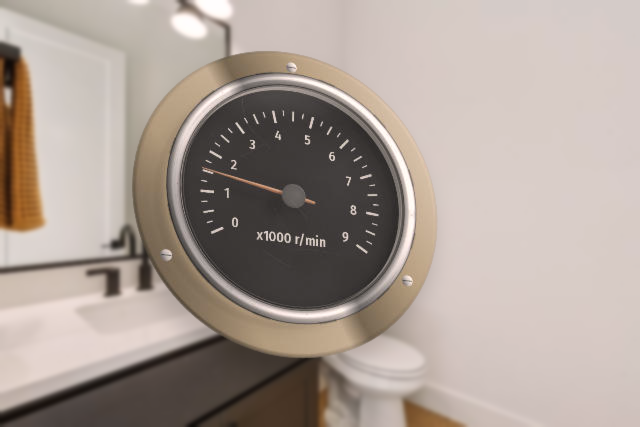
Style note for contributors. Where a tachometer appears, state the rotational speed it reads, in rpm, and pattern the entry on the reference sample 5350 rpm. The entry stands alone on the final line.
1500 rpm
